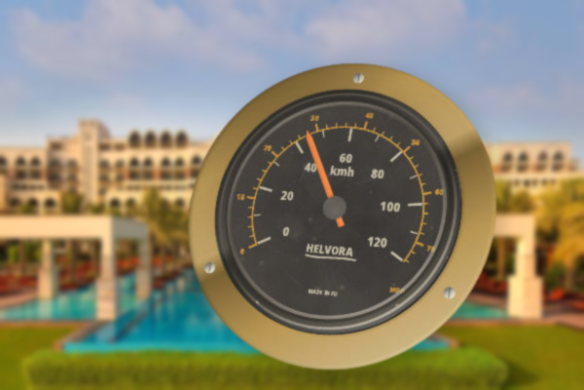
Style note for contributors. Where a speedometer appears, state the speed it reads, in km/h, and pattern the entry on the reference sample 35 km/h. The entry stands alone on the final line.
45 km/h
